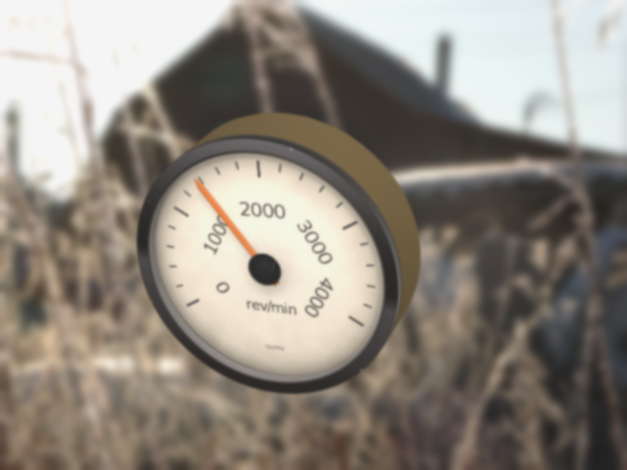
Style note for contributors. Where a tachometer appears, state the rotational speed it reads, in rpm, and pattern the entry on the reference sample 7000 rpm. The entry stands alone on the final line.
1400 rpm
